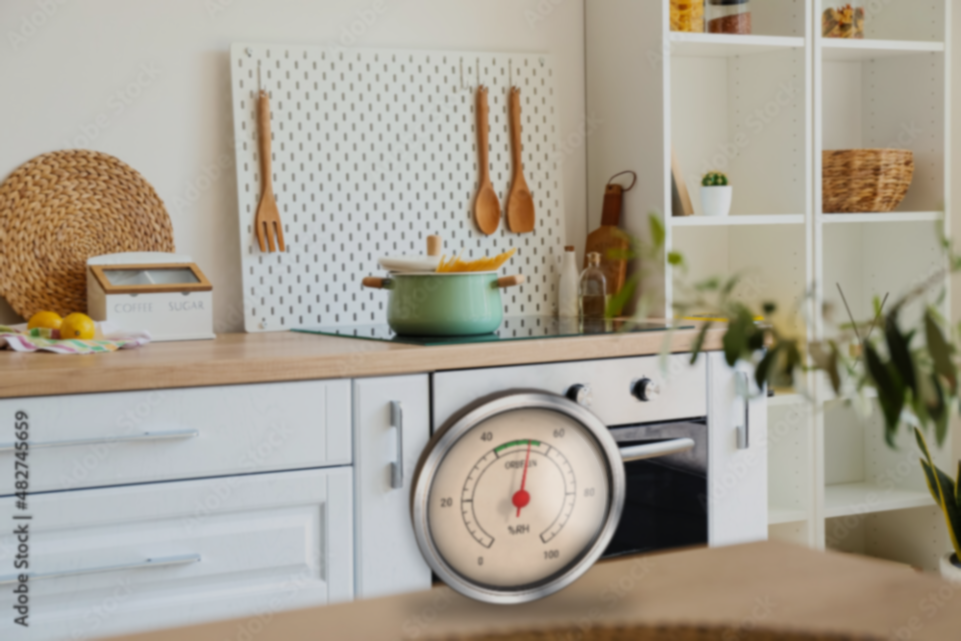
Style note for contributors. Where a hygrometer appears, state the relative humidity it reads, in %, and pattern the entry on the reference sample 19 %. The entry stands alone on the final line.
52 %
